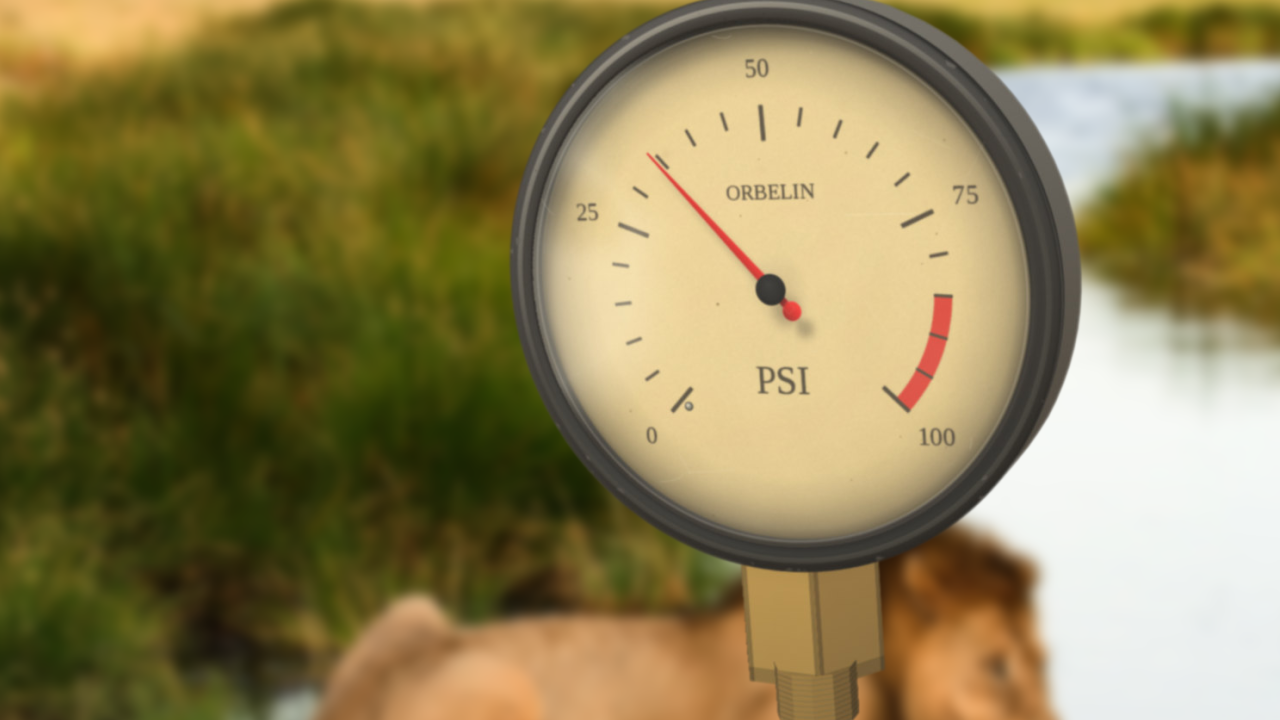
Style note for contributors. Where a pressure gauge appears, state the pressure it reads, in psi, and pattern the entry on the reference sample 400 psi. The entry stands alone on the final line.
35 psi
